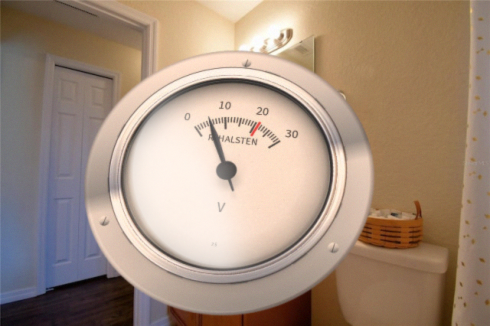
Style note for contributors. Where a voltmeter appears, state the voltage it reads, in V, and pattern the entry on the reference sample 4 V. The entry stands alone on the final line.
5 V
